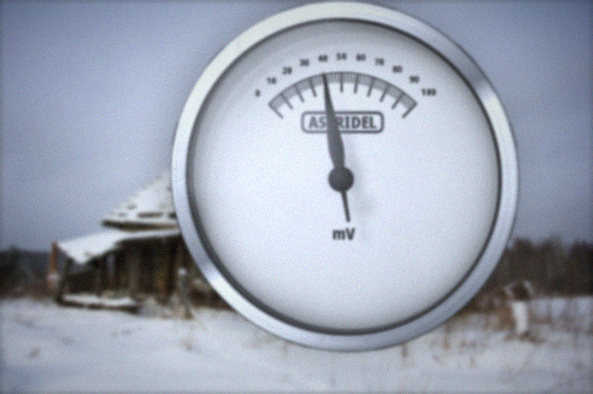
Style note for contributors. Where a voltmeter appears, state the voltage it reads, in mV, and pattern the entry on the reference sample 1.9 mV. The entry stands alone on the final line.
40 mV
